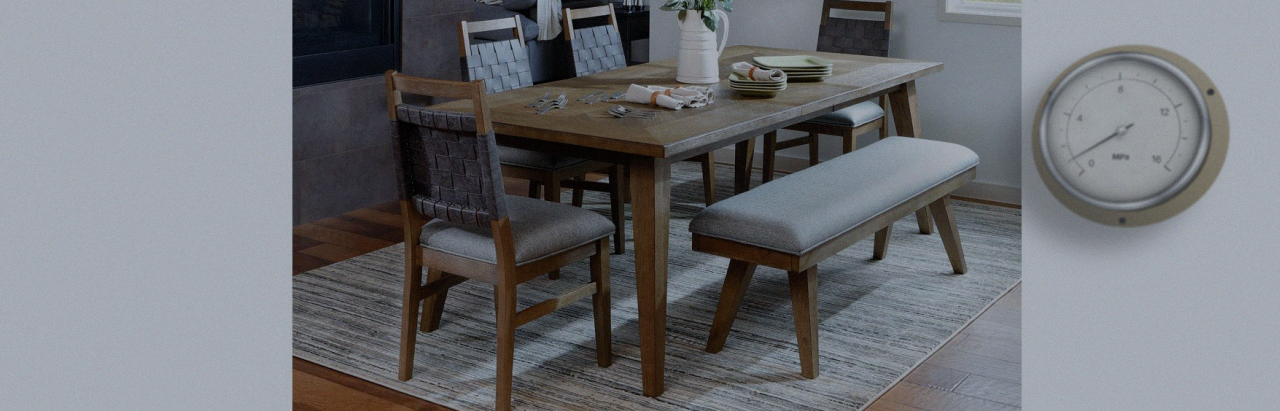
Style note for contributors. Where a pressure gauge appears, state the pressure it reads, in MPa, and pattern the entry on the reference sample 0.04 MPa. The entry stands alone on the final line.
1 MPa
